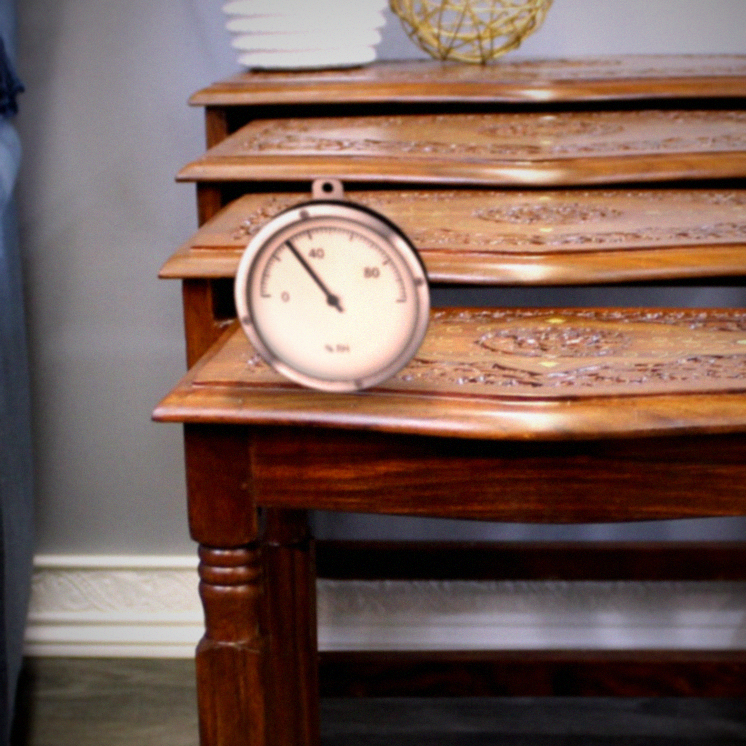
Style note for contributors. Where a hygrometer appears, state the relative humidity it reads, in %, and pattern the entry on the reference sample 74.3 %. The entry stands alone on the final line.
30 %
